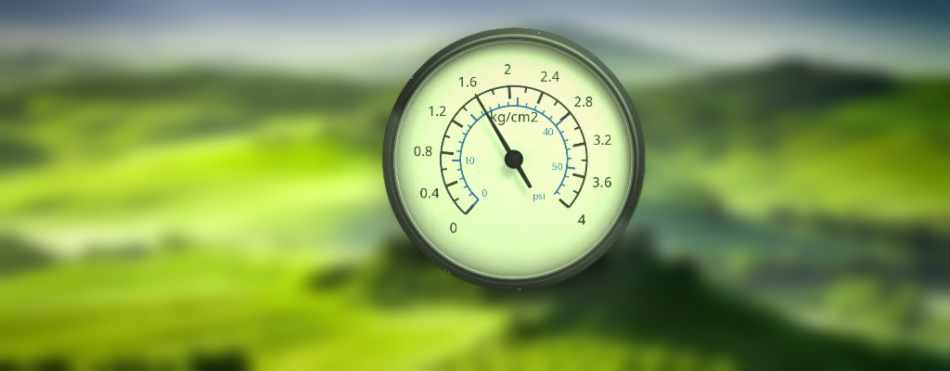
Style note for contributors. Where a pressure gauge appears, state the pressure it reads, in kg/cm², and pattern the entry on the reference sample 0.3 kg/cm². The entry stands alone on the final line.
1.6 kg/cm²
